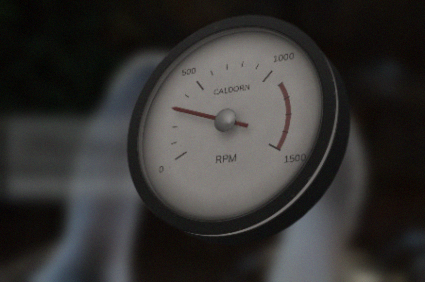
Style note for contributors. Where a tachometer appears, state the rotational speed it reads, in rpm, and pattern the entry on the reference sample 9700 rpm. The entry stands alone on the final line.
300 rpm
